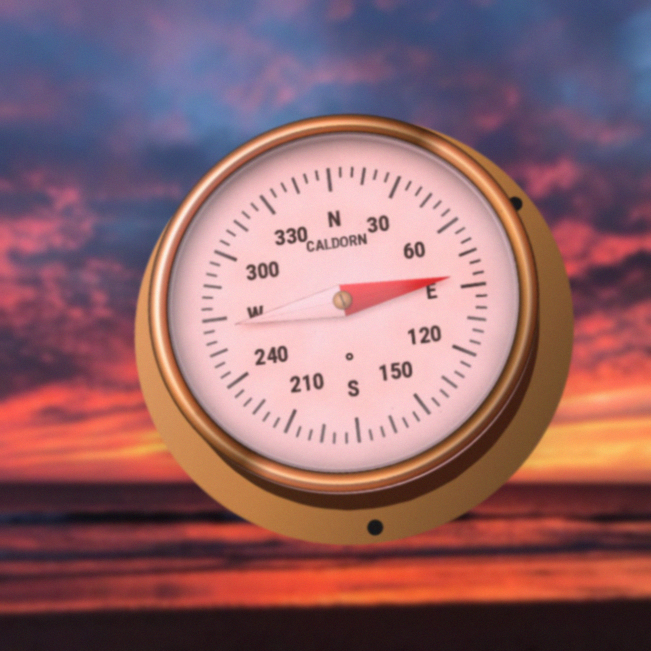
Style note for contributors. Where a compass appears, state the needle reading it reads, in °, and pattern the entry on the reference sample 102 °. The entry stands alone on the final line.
85 °
